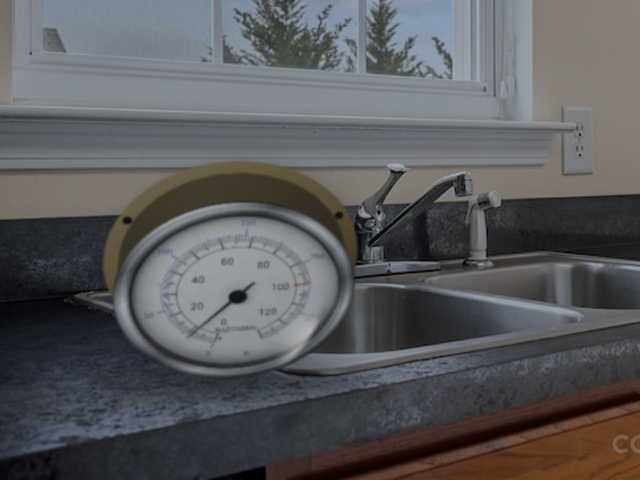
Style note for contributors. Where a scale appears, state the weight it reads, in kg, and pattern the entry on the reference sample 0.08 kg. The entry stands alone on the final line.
10 kg
